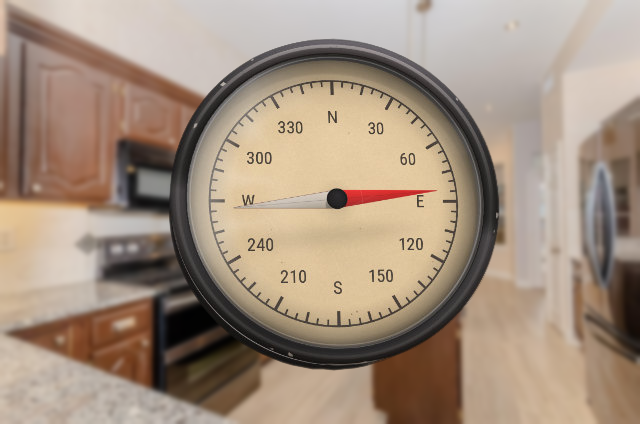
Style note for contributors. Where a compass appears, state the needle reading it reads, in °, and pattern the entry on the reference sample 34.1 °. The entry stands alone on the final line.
85 °
